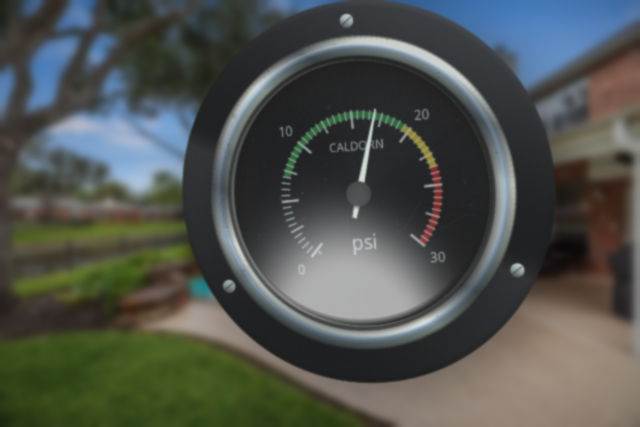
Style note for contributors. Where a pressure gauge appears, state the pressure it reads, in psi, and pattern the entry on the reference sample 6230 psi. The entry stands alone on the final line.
17 psi
